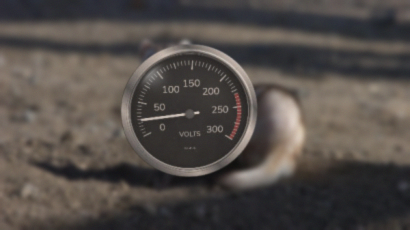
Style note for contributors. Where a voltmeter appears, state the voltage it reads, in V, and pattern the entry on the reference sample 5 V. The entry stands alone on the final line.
25 V
